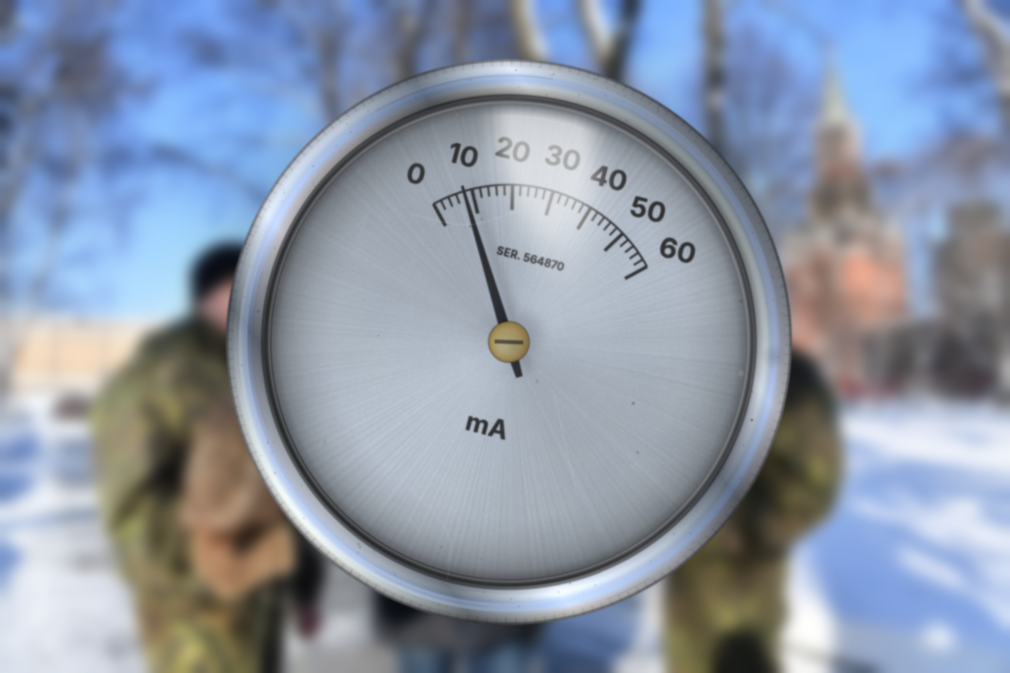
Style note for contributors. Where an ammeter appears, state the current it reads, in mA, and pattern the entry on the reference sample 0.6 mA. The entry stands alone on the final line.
8 mA
